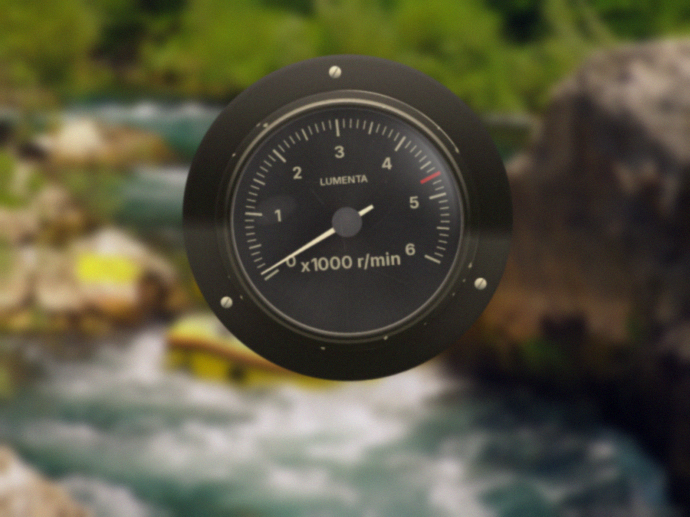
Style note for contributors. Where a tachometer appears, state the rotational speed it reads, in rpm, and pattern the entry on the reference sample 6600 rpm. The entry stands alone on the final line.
100 rpm
